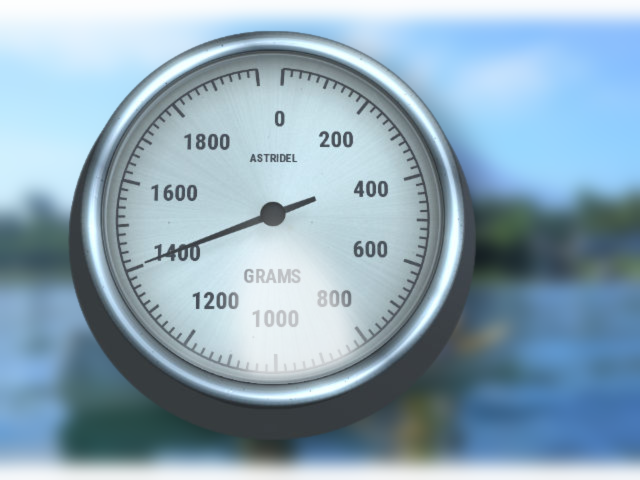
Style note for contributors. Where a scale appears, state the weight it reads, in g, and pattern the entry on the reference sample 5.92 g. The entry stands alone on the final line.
1400 g
